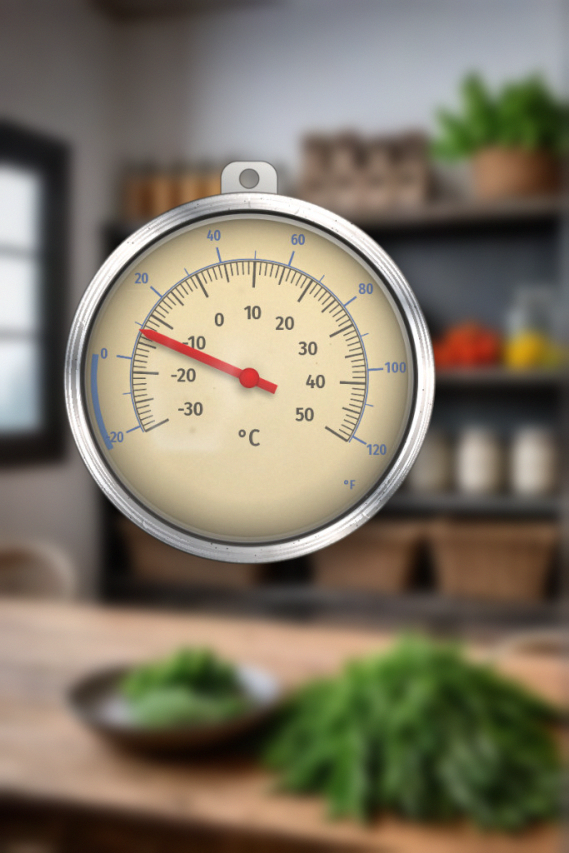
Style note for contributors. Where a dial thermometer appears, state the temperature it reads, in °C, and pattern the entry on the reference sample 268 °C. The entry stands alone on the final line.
-13 °C
